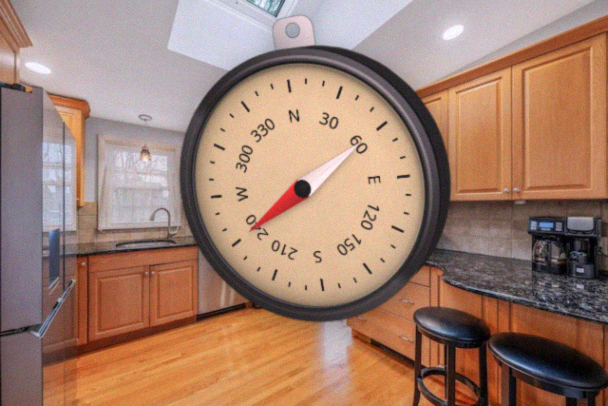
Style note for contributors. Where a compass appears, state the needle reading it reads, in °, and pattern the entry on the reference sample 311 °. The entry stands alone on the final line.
240 °
